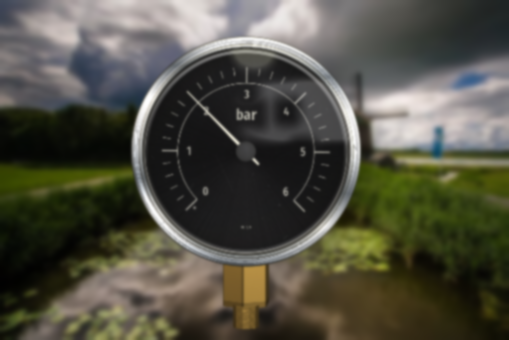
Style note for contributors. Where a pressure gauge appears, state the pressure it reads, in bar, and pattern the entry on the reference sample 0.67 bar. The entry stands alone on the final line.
2 bar
